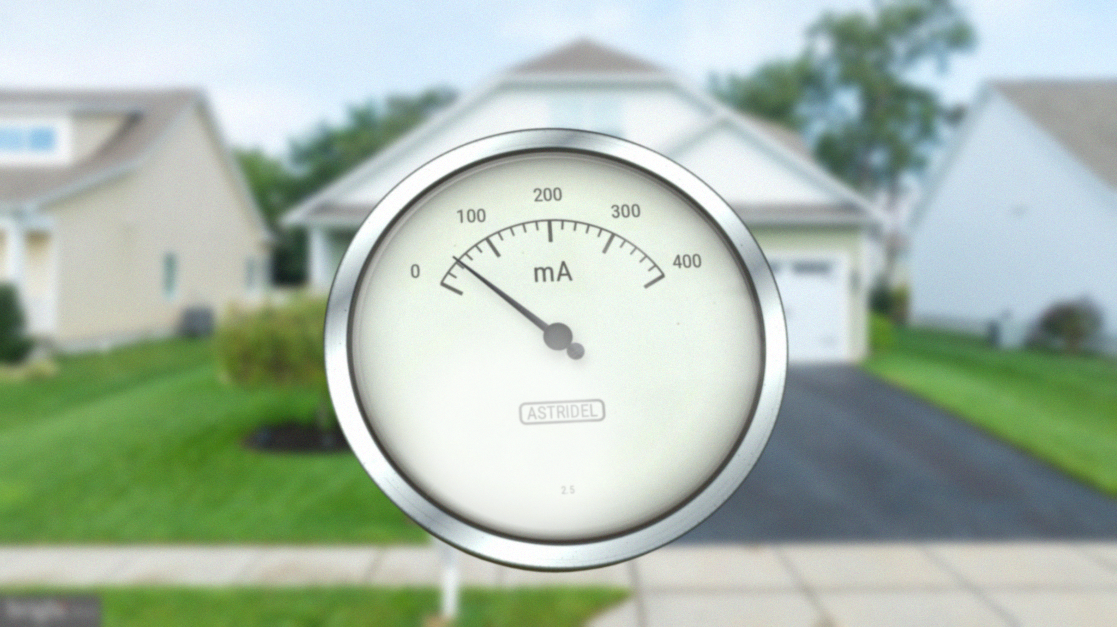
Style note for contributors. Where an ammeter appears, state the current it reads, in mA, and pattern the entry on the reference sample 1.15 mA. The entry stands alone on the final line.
40 mA
